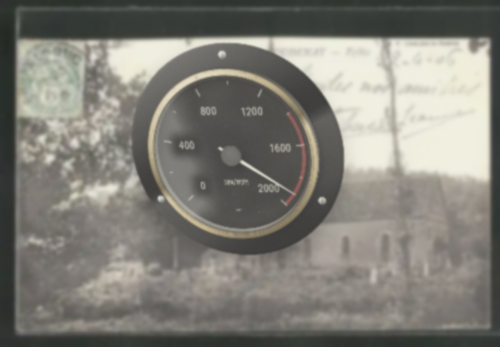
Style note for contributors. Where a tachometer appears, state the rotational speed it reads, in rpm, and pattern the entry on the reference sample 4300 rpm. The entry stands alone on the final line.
1900 rpm
